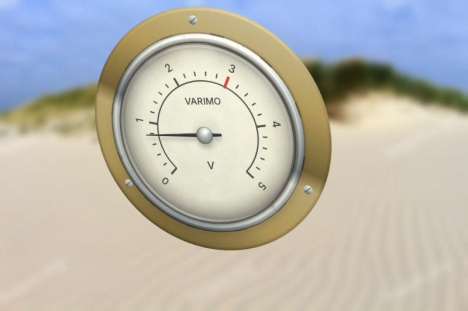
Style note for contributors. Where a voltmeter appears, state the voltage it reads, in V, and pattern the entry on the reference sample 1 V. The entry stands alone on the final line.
0.8 V
